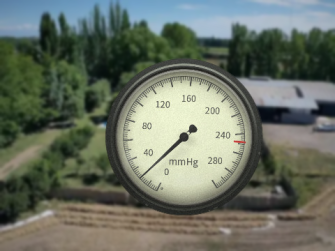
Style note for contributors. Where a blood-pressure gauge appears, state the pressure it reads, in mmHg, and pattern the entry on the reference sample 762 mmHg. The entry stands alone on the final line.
20 mmHg
